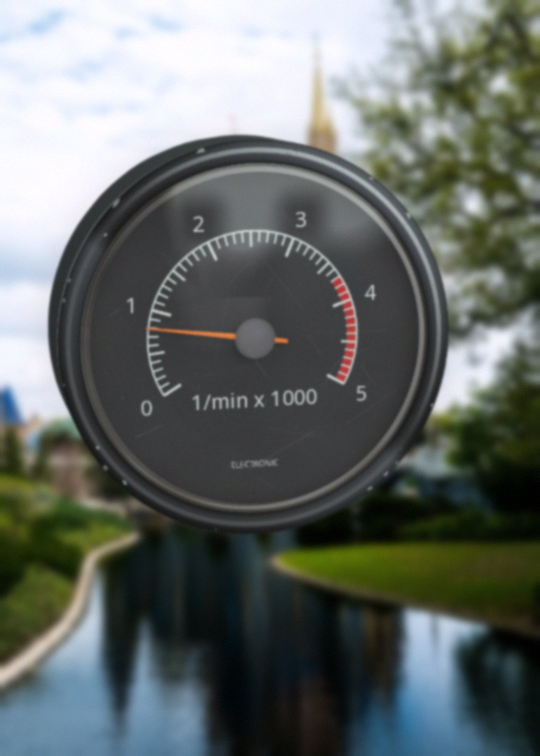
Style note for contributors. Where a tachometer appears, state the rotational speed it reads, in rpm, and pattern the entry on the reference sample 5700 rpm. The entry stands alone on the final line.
800 rpm
